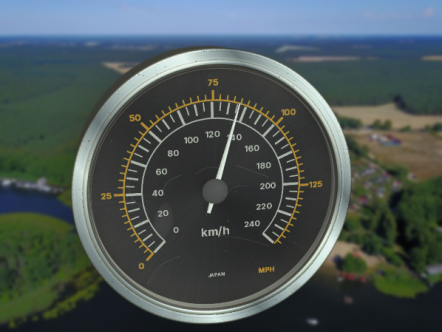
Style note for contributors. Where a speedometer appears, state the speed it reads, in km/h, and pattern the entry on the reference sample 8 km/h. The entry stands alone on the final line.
135 km/h
